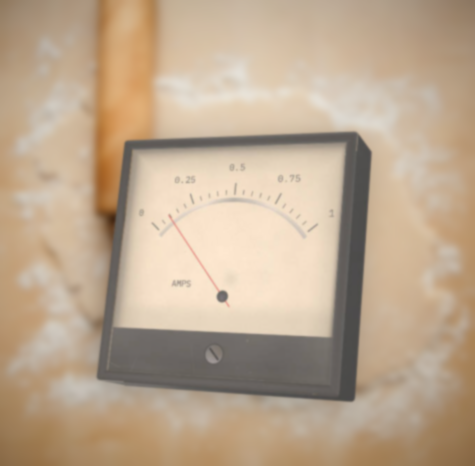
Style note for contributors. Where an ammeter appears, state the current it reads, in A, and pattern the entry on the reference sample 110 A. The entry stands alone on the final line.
0.1 A
